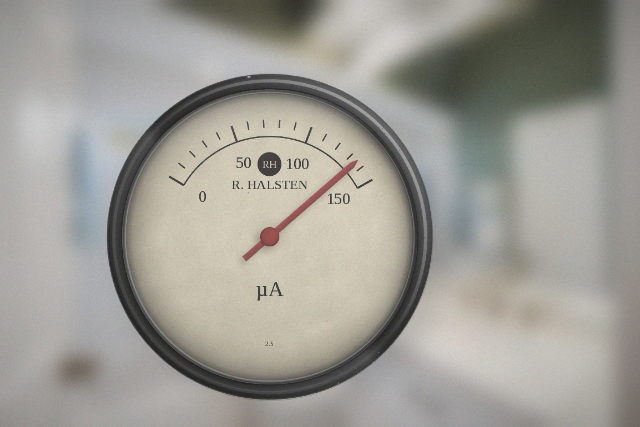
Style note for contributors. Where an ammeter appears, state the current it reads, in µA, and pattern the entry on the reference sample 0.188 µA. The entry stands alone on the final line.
135 µA
